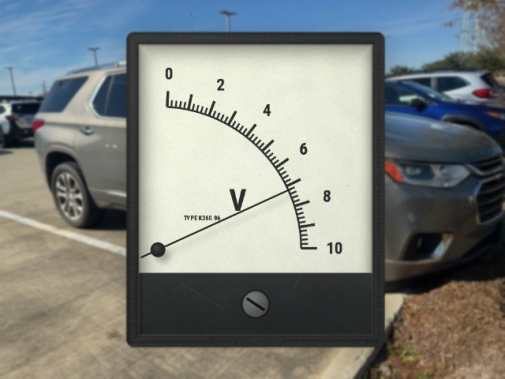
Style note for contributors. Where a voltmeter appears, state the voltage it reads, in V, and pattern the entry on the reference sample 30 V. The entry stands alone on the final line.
7.2 V
